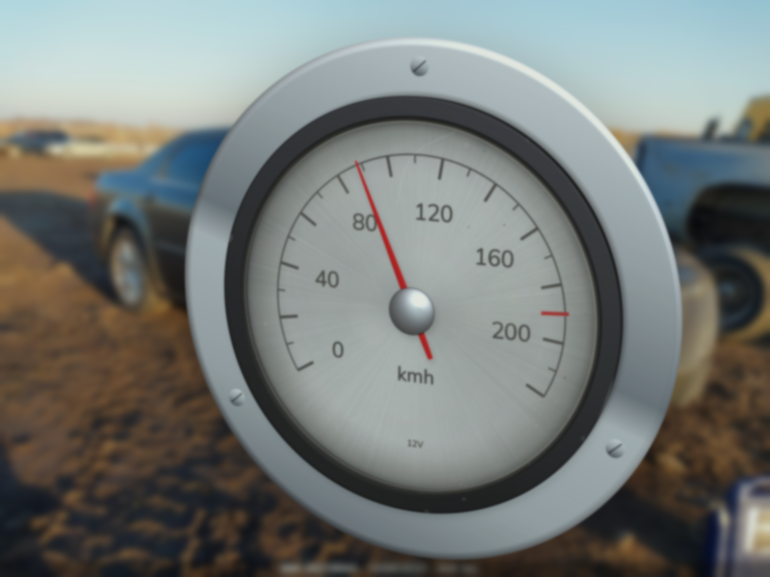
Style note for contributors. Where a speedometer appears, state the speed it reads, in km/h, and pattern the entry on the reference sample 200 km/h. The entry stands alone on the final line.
90 km/h
